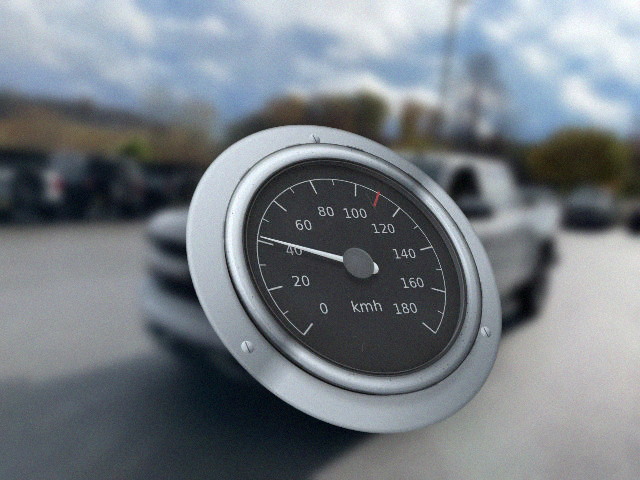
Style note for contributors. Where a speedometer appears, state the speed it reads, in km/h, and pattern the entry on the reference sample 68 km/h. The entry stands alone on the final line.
40 km/h
